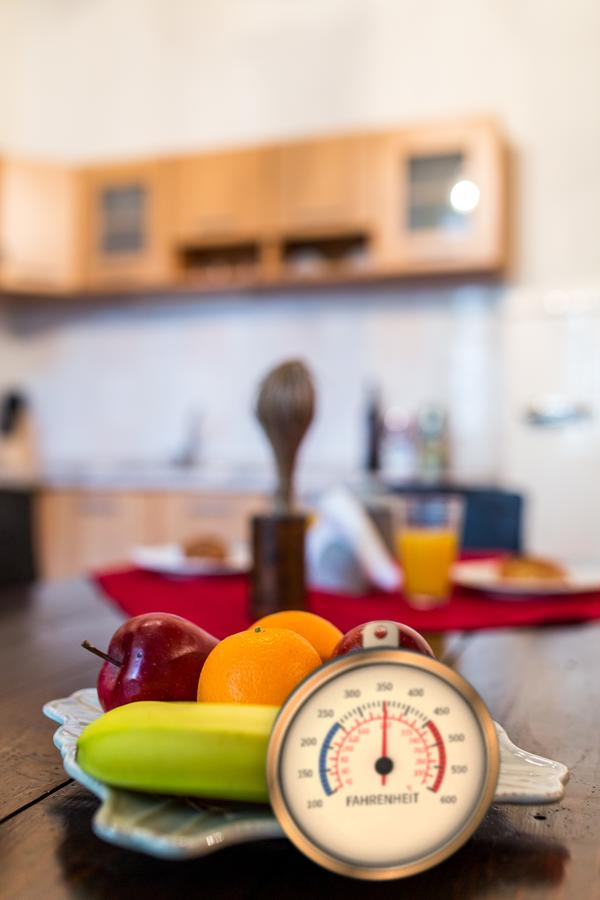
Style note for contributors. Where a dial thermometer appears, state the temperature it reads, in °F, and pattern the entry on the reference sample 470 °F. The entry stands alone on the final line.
350 °F
